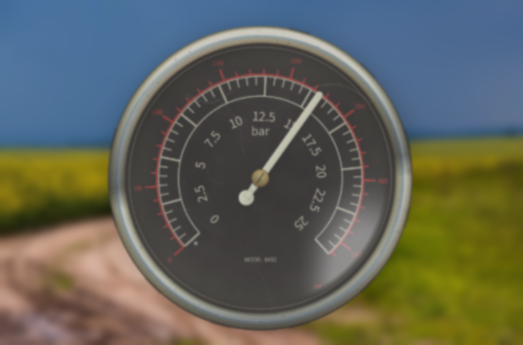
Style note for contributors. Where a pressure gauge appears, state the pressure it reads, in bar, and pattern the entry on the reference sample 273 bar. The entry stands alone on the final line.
15.5 bar
